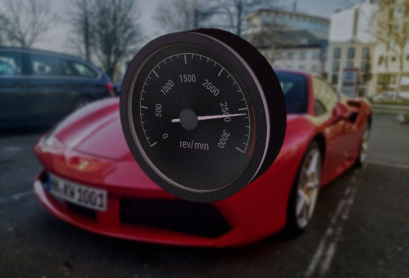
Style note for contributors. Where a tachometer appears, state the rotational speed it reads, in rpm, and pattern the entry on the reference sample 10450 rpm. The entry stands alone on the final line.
2550 rpm
